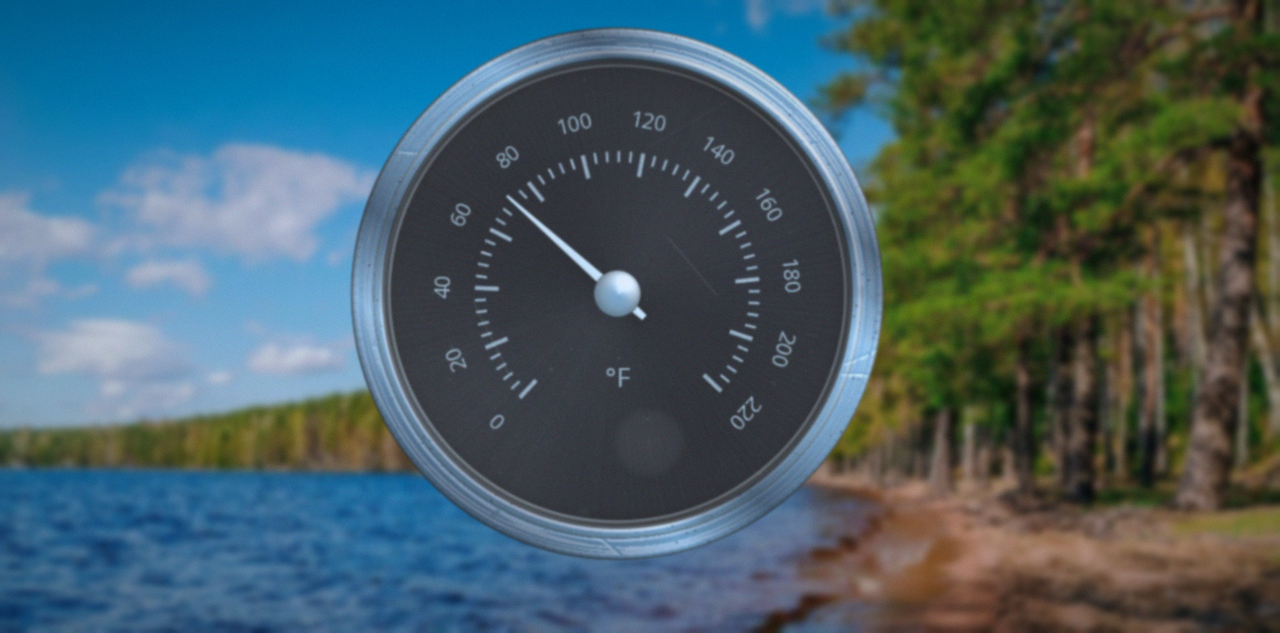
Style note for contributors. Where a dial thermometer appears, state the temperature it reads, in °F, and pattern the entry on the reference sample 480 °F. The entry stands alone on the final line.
72 °F
